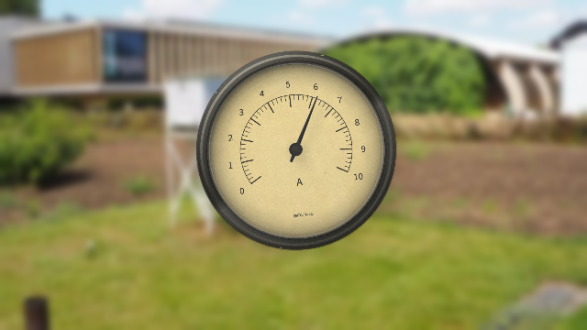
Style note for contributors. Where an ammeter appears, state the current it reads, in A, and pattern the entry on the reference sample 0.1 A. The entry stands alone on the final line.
6.2 A
